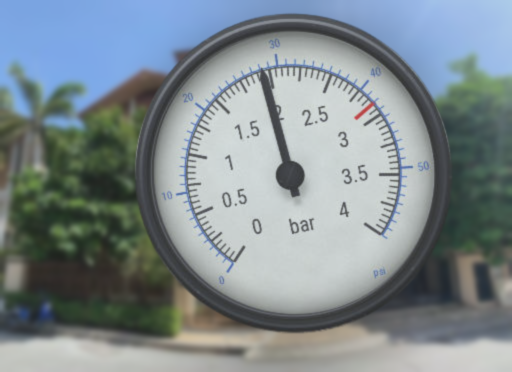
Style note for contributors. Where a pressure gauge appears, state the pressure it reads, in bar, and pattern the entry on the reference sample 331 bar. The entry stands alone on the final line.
1.95 bar
